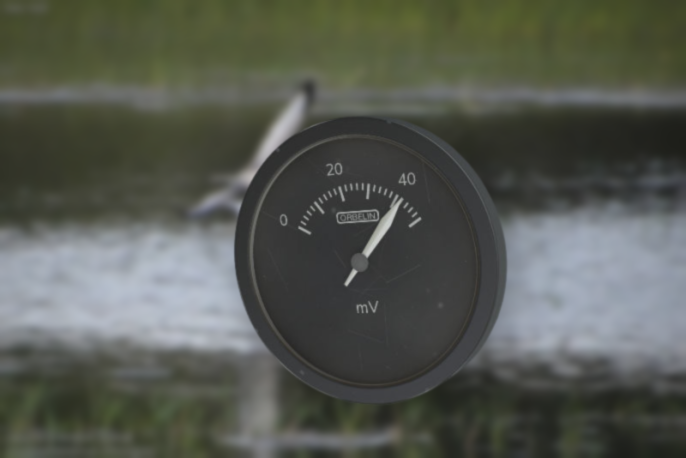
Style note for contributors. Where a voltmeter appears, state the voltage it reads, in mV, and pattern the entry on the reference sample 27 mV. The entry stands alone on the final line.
42 mV
